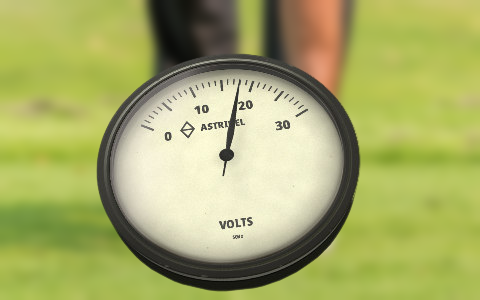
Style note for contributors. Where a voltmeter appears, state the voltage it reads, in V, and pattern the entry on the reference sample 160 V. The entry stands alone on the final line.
18 V
